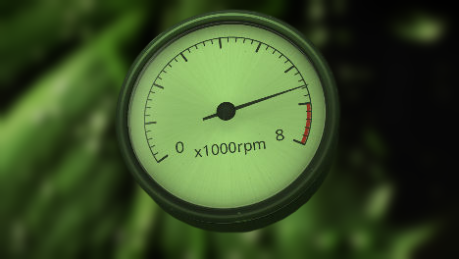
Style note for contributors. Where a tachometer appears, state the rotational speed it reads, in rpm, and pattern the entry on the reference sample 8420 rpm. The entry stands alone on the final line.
6600 rpm
